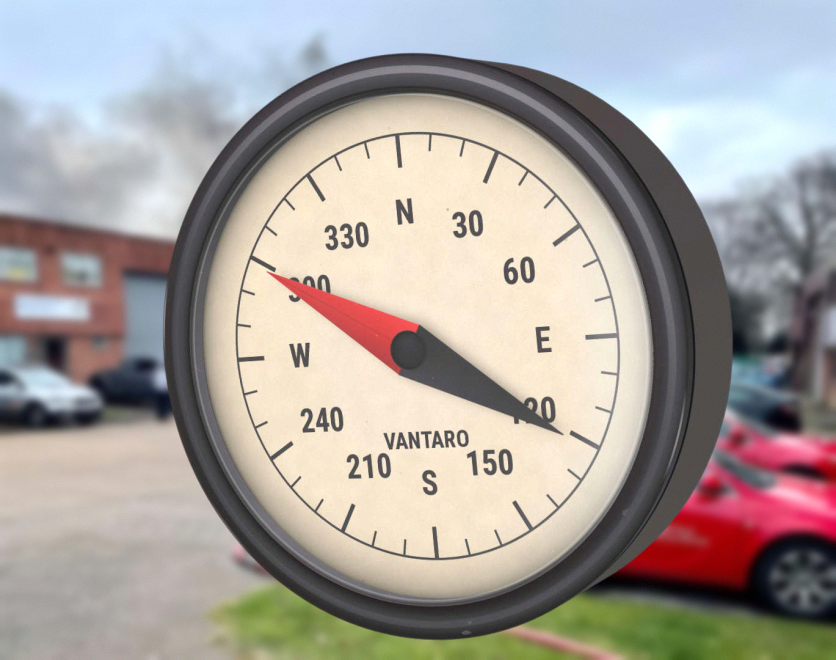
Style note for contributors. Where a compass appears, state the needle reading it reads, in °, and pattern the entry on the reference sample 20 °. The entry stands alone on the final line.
300 °
